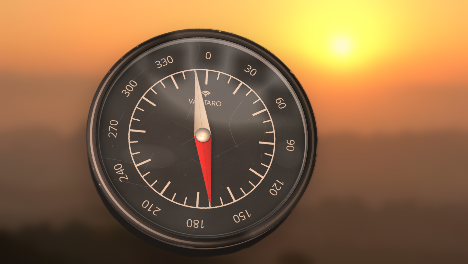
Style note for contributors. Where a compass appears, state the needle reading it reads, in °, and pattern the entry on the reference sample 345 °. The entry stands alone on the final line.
170 °
